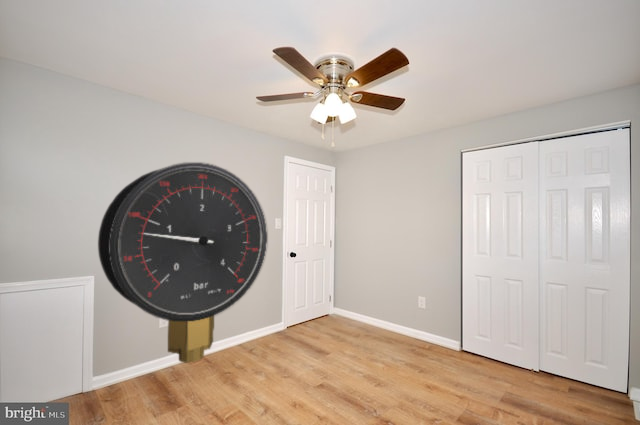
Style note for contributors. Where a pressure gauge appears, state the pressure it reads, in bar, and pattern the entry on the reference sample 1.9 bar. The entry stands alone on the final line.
0.8 bar
